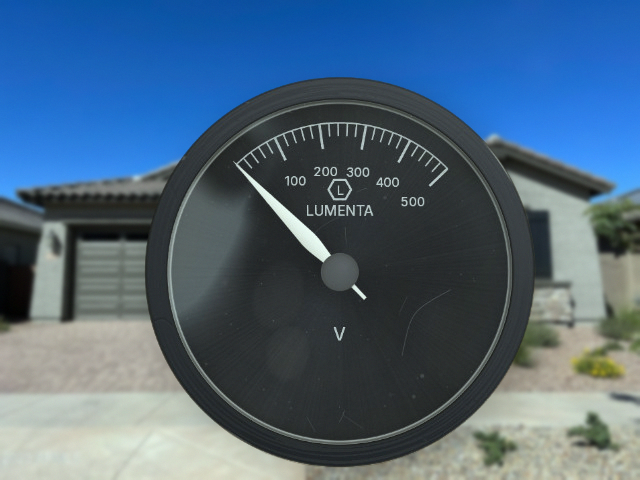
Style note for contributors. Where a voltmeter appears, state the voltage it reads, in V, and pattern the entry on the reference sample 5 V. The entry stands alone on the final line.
0 V
